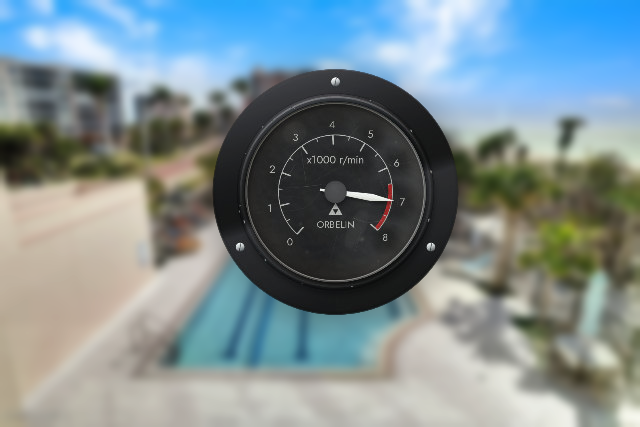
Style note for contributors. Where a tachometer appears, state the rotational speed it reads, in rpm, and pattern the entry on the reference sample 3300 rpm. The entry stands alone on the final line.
7000 rpm
